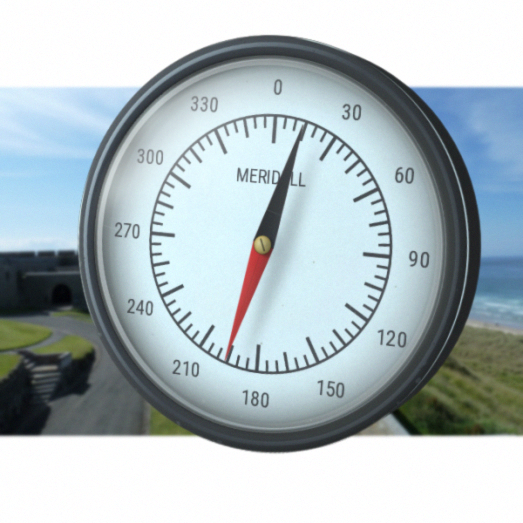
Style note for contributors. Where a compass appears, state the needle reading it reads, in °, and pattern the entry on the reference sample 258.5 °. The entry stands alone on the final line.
195 °
